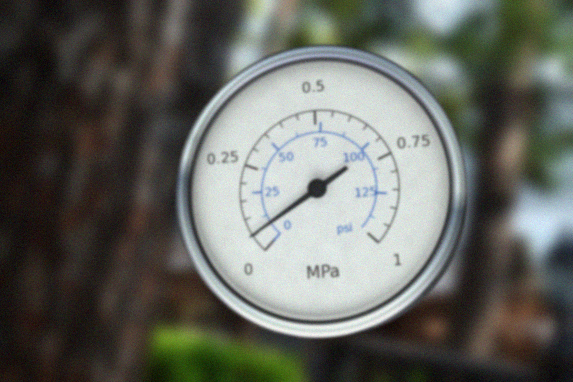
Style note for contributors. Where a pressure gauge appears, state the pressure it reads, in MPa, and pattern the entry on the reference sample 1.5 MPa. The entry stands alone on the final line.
0.05 MPa
